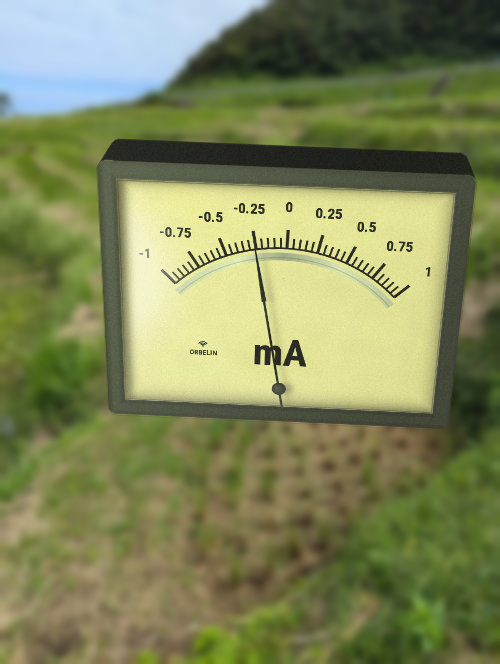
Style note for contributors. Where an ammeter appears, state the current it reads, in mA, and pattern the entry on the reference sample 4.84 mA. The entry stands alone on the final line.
-0.25 mA
